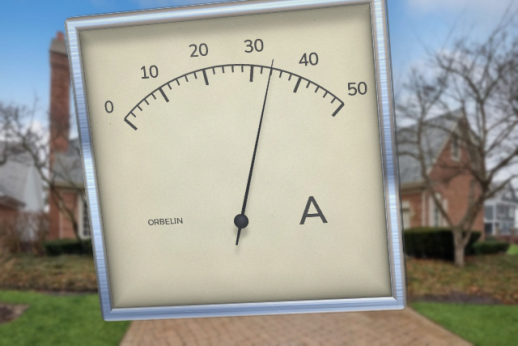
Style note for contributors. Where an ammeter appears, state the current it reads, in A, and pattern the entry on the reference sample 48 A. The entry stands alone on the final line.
34 A
